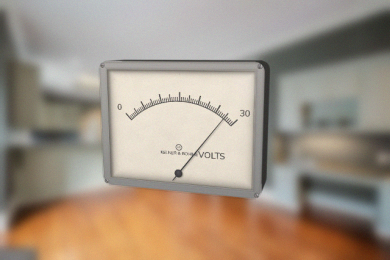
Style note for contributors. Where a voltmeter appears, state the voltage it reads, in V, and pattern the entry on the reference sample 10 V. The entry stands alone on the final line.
27.5 V
